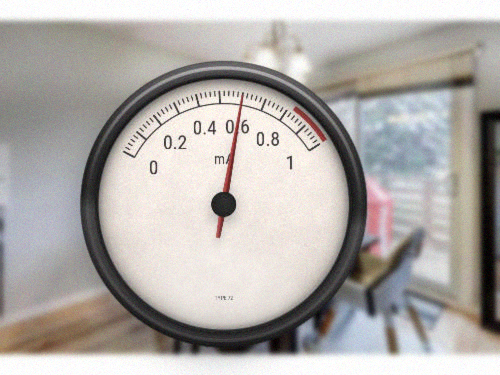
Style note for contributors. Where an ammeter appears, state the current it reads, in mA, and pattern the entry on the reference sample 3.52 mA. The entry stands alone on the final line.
0.6 mA
